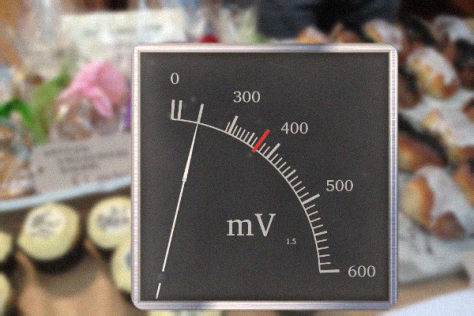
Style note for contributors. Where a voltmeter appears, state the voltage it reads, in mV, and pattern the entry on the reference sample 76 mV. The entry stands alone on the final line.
200 mV
